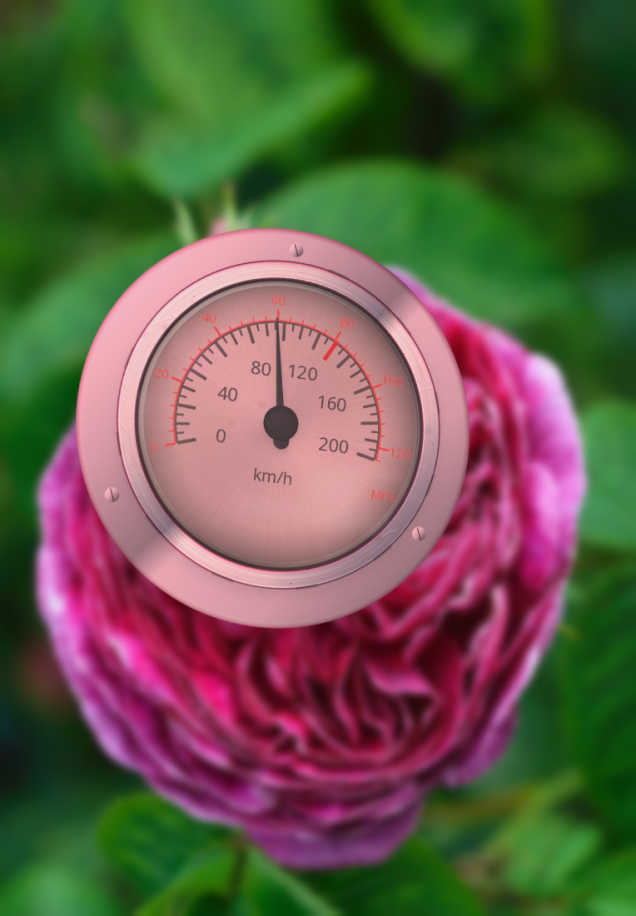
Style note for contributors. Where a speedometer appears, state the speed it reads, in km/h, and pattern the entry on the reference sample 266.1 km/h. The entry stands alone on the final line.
95 km/h
